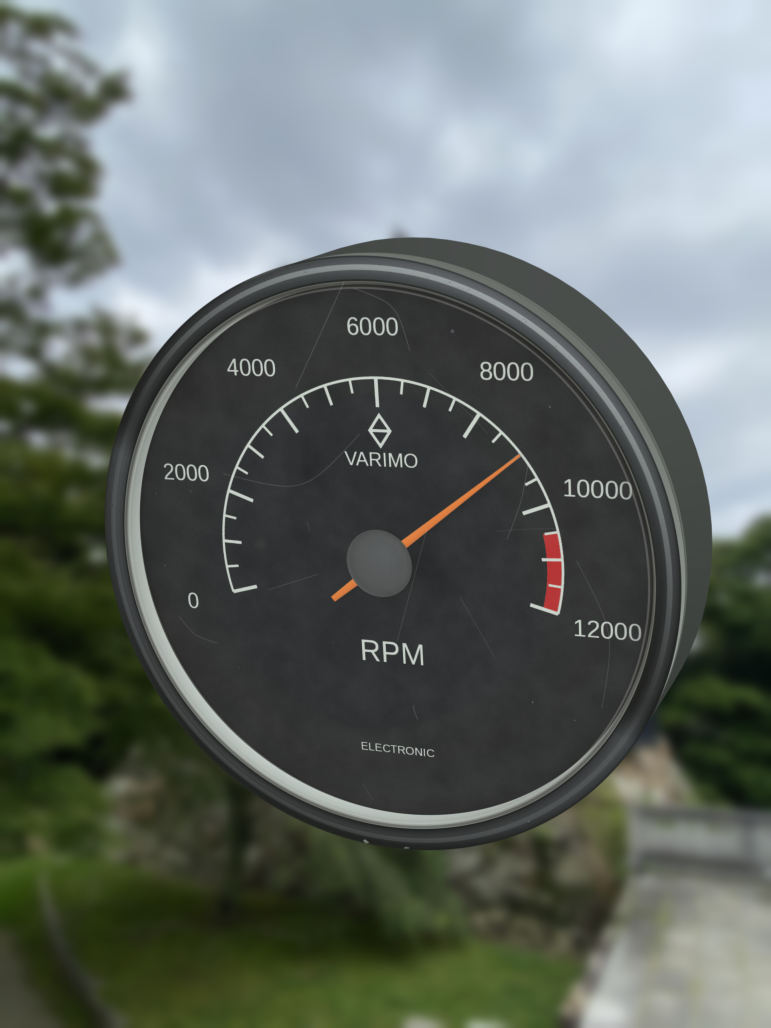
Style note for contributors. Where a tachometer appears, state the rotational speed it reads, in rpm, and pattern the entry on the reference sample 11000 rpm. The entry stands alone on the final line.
9000 rpm
